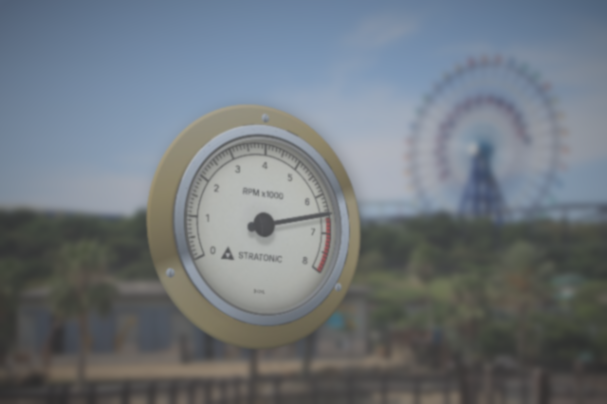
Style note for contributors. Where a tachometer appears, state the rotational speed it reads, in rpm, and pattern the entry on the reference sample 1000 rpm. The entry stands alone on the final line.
6500 rpm
